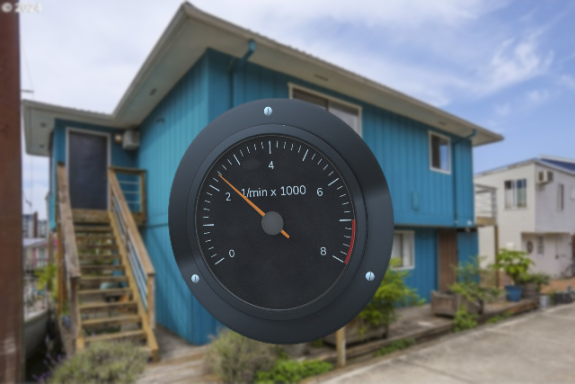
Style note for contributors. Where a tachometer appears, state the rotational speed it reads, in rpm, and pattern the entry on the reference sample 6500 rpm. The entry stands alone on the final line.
2400 rpm
